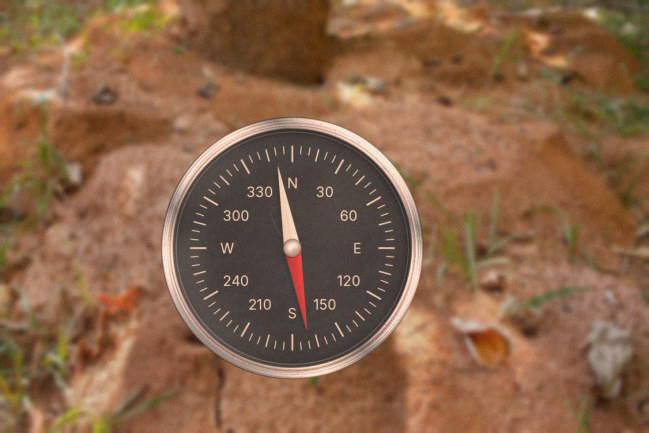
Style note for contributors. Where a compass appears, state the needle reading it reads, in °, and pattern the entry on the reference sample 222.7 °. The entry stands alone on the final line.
170 °
